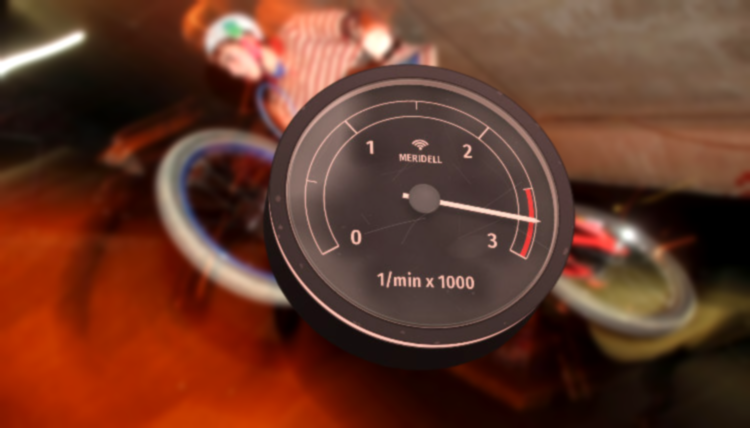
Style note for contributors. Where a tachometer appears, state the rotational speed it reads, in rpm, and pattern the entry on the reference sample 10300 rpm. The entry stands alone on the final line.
2750 rpm
